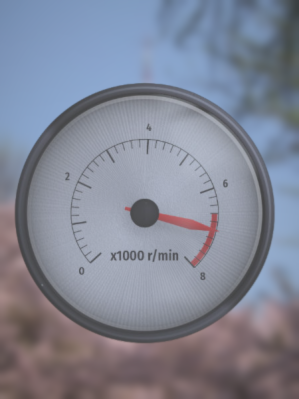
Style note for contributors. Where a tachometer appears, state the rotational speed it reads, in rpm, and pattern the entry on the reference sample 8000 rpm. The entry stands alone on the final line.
7000 rpm
